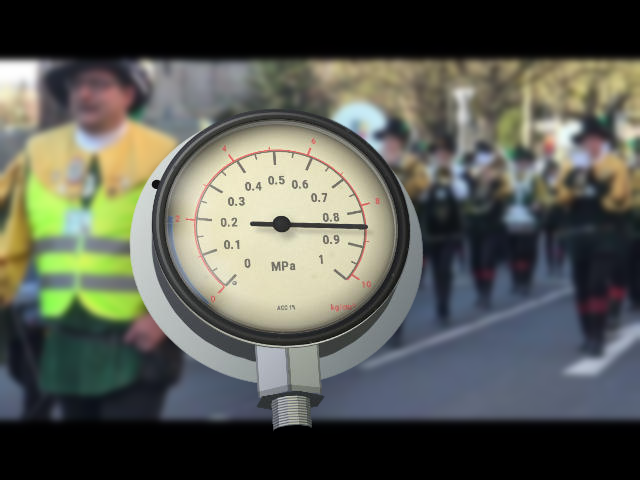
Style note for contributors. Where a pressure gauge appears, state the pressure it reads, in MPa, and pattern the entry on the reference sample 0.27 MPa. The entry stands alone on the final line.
0.85 MPa
